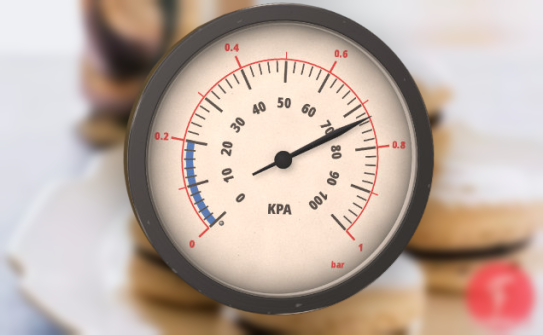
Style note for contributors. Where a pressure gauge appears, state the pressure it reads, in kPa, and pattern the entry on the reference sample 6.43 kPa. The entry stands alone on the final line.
73 kPa
